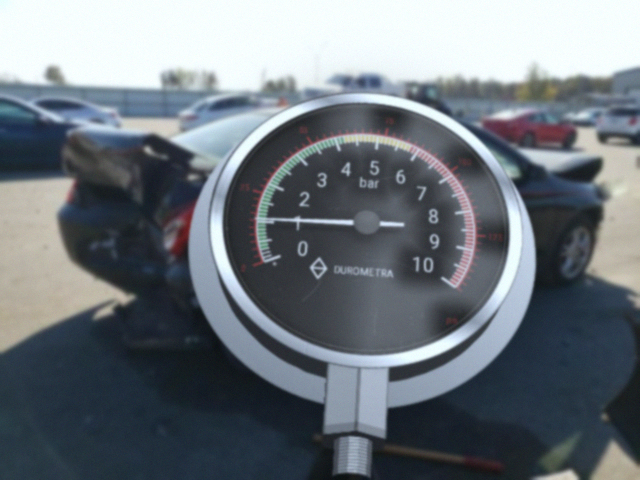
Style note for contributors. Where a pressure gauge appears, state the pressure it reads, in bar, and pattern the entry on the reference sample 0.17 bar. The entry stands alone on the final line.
1 bar
